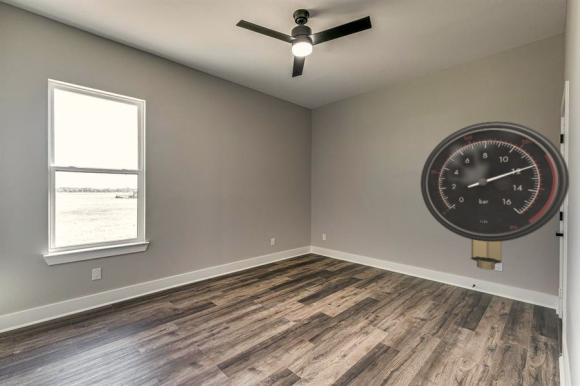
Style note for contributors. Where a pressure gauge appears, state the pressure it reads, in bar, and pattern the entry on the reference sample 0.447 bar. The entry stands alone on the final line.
12 bar
